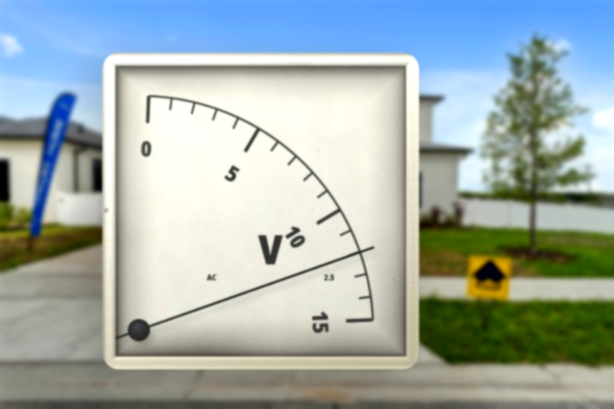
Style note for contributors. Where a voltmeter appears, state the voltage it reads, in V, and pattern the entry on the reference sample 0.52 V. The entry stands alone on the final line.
12 V
